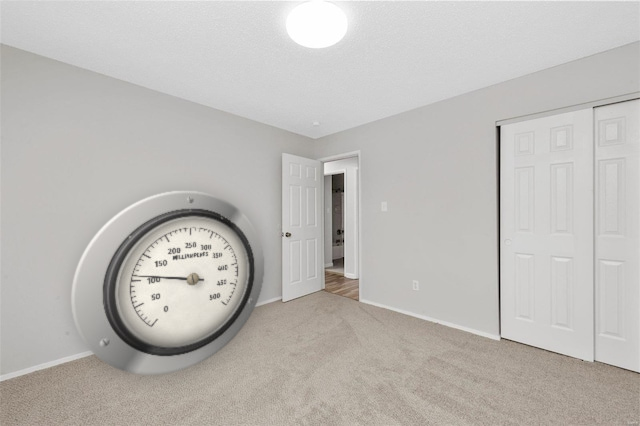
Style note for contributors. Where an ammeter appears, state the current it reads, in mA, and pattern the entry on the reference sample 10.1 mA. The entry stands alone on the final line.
110 mA
